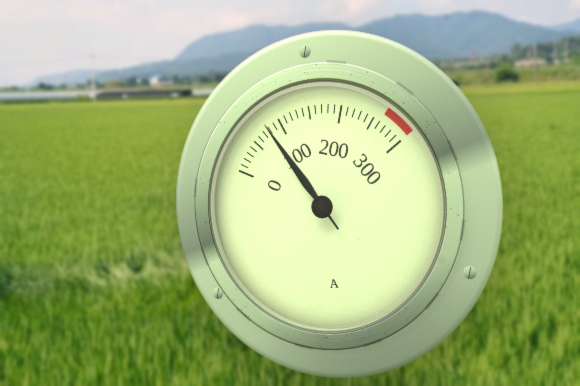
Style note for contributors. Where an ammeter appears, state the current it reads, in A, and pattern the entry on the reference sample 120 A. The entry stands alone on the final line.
80 A
